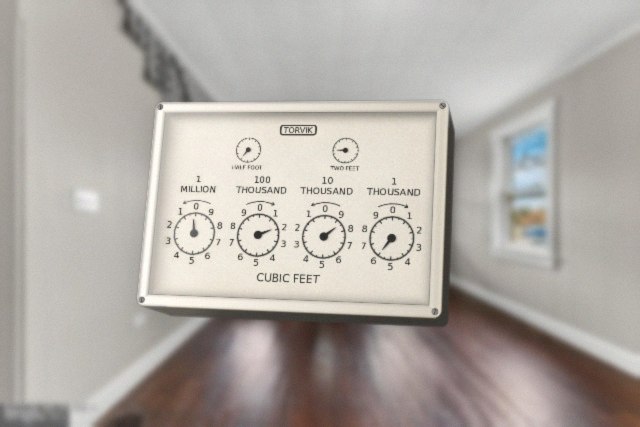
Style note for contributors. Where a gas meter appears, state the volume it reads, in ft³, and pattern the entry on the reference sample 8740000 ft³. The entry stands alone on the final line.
18600 ft³
